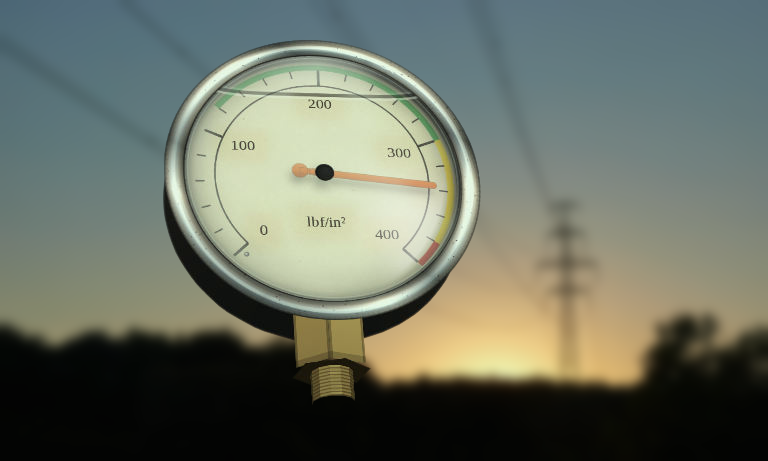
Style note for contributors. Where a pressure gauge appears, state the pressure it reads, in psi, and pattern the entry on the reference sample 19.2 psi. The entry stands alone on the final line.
340 psi
